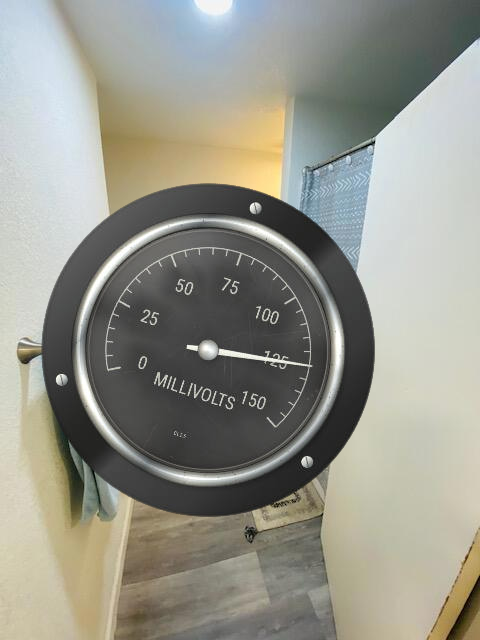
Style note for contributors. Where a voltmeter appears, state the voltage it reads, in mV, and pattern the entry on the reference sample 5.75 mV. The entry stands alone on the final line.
125 mV
